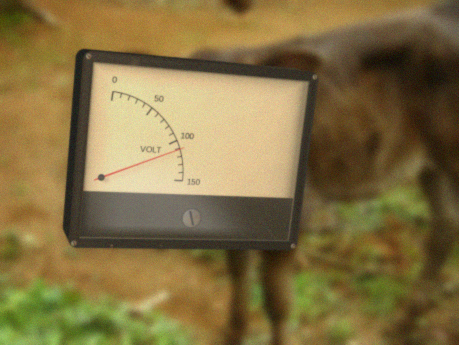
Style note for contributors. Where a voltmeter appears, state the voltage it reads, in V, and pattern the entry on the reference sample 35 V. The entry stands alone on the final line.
110 V
